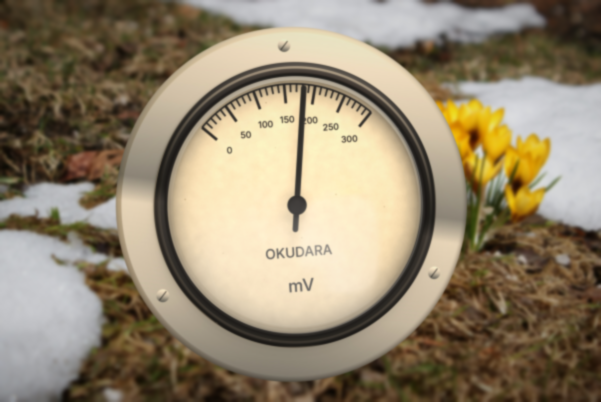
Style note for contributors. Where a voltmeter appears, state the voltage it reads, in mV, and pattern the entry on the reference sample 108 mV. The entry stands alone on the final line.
180 mV
